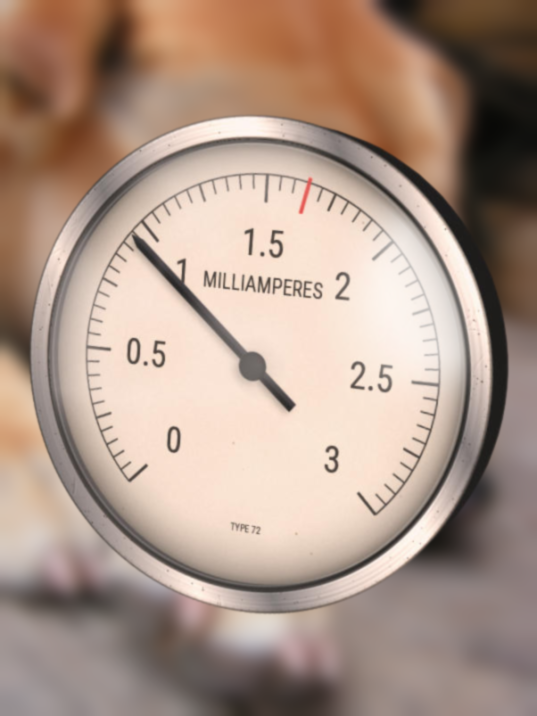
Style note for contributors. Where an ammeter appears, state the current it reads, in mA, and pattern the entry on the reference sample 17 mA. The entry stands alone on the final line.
0.95 mA
